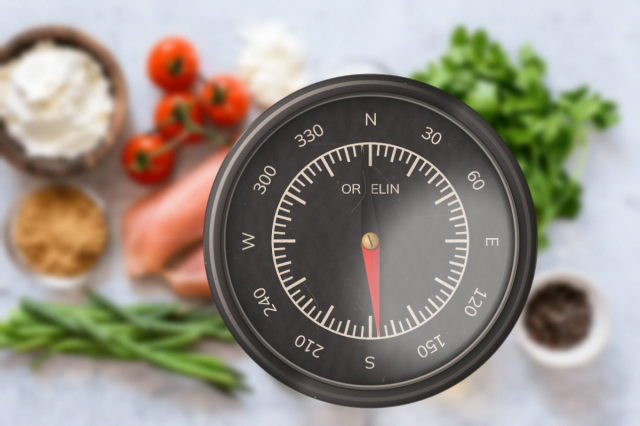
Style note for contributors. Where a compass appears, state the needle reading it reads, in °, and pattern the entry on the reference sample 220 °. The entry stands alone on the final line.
175 °
